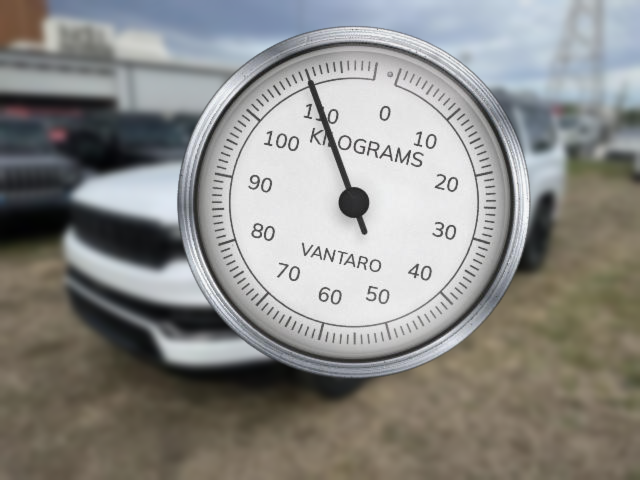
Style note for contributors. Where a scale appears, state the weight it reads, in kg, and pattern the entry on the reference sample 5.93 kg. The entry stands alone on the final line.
110 kg
